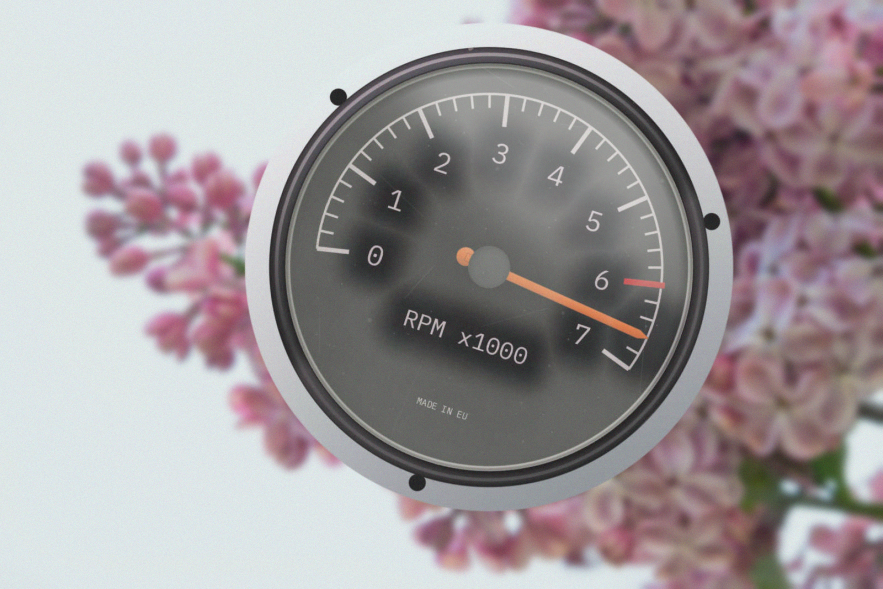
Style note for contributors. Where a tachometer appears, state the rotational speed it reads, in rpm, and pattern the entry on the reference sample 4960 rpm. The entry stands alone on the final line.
6600 rpm
